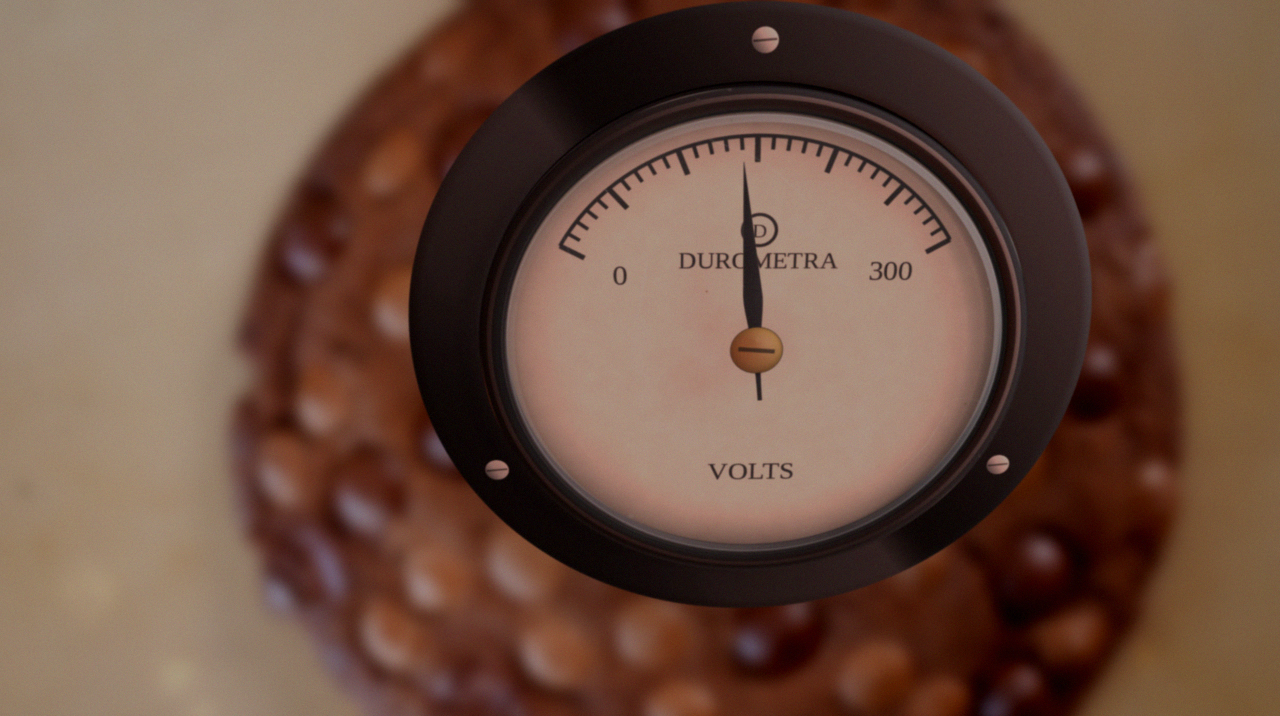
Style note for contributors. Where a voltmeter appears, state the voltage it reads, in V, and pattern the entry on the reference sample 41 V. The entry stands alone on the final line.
140 V
